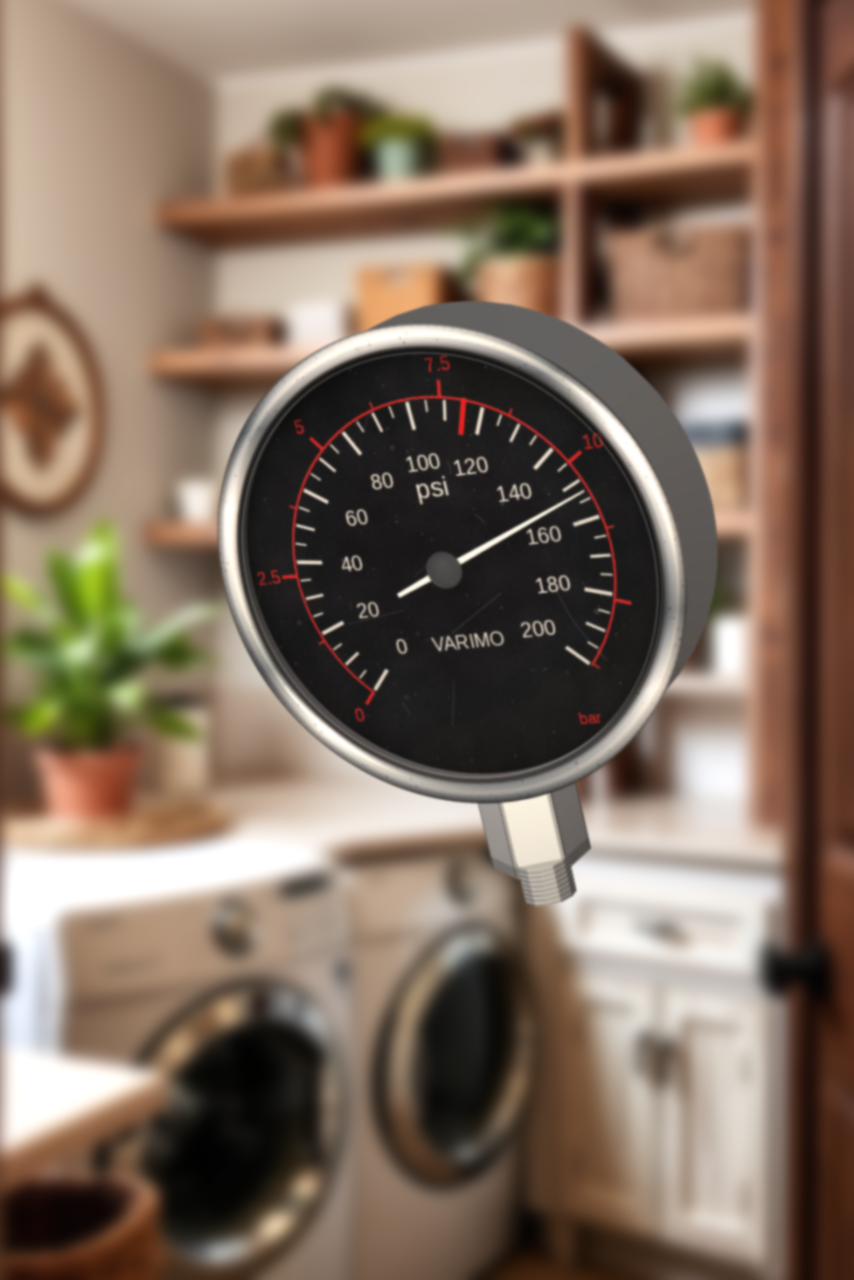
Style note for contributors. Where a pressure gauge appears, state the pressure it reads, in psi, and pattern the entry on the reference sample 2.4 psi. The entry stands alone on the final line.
152.5 psi
